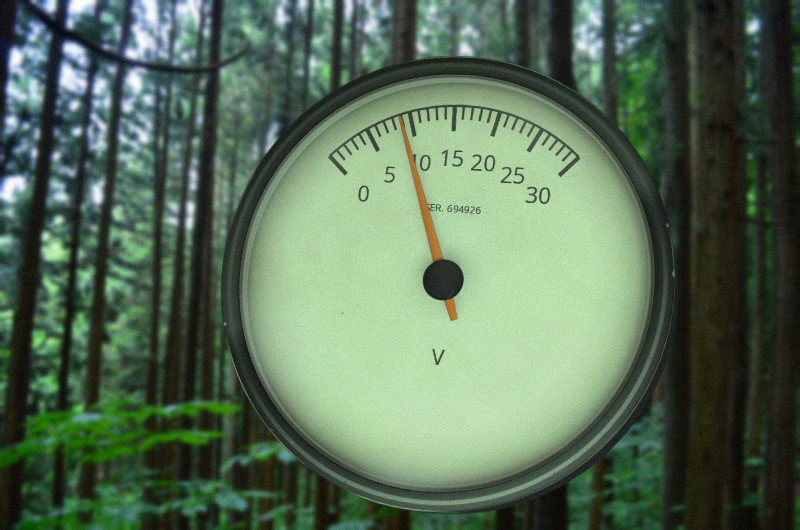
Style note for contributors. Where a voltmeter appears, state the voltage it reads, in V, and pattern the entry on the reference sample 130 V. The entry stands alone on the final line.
9 V
